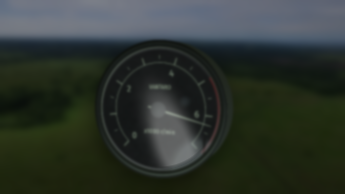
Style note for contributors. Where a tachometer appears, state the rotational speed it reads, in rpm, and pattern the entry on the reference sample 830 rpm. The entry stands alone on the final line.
6250 rpm
